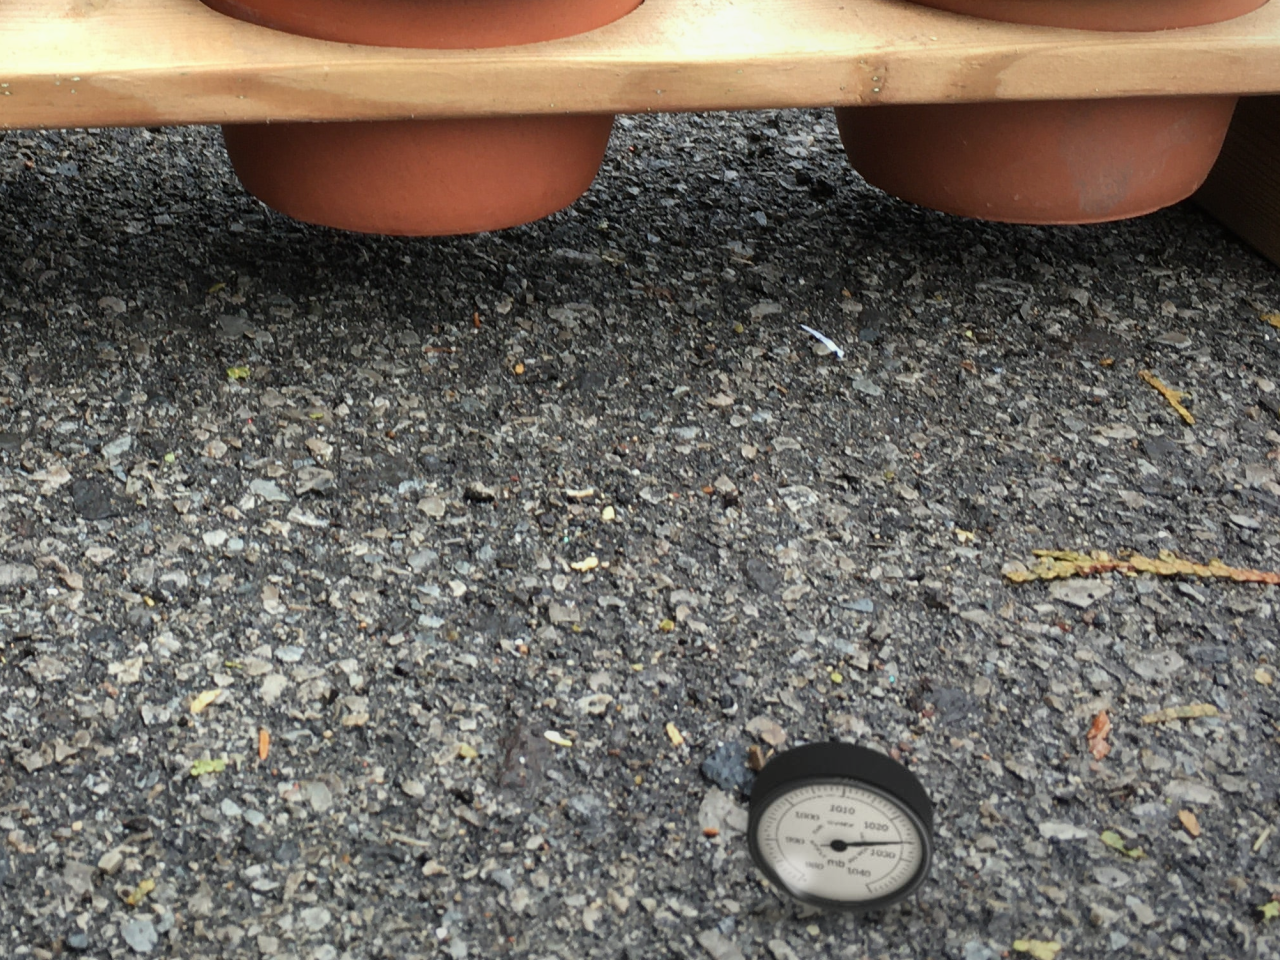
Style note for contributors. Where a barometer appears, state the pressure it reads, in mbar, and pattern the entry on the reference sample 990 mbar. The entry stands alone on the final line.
1025 mbar
